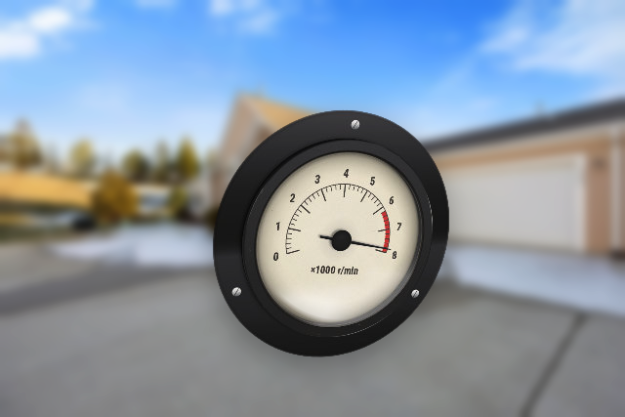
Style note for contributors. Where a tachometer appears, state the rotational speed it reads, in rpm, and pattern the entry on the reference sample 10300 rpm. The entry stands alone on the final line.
7800 rpm
